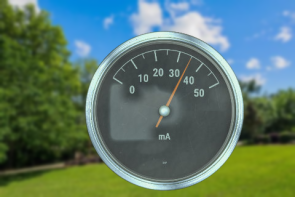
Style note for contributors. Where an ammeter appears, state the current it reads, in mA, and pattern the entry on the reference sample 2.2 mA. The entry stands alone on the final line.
35 mA
